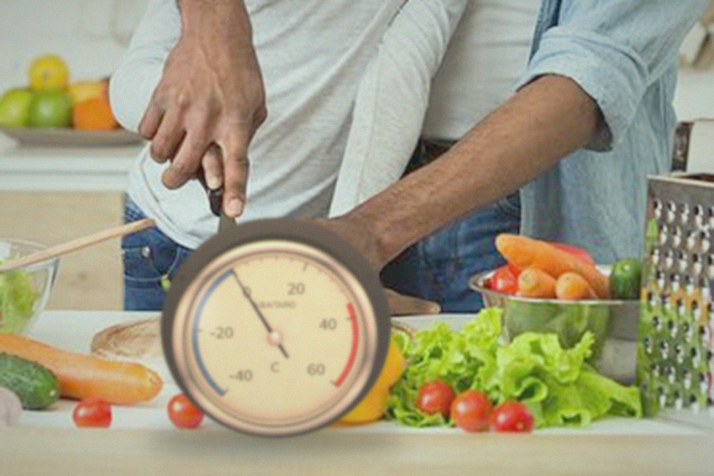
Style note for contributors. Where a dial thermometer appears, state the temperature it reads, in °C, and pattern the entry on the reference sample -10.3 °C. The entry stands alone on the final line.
0 °C
